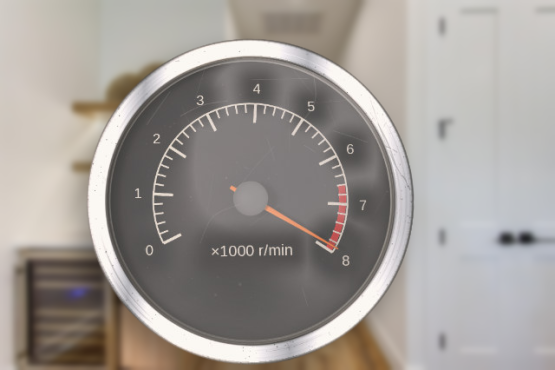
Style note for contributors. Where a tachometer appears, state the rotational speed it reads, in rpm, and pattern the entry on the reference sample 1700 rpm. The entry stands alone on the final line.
7900 rpm
